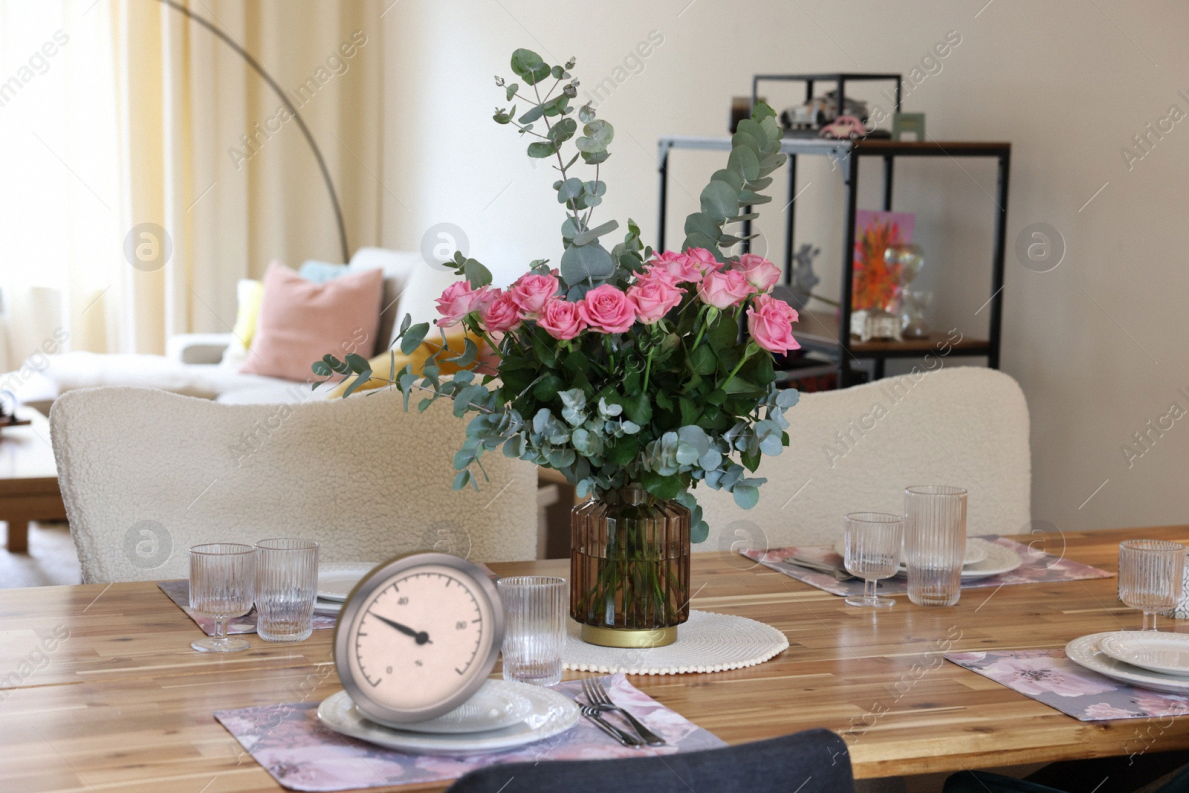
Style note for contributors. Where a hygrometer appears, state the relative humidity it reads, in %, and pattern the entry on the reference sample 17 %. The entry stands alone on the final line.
28 %
